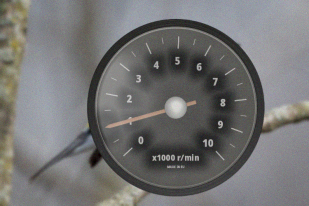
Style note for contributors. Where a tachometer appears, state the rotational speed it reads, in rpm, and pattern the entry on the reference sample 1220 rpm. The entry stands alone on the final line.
1000 rpm
